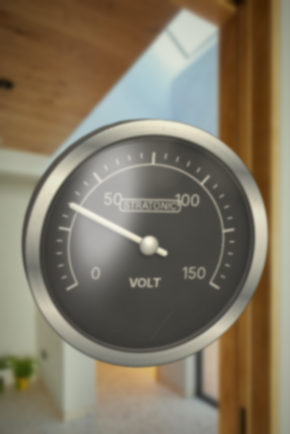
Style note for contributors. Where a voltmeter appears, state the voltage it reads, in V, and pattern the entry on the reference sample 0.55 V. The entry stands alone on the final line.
35 V
